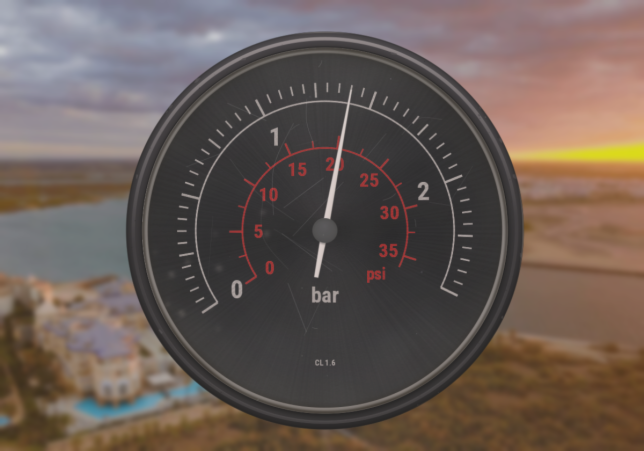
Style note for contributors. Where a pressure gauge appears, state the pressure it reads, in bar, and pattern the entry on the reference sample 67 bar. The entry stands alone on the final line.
1.4 bar
